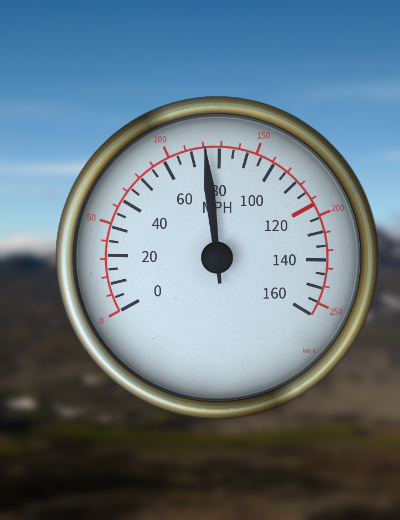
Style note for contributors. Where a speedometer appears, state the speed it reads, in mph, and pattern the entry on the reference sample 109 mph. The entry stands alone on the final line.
75 mph
